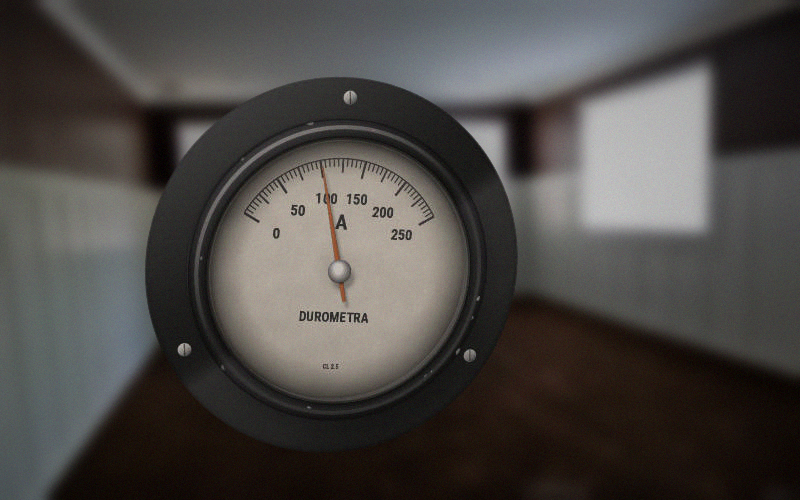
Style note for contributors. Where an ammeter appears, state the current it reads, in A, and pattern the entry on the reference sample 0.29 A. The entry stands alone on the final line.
100 A
